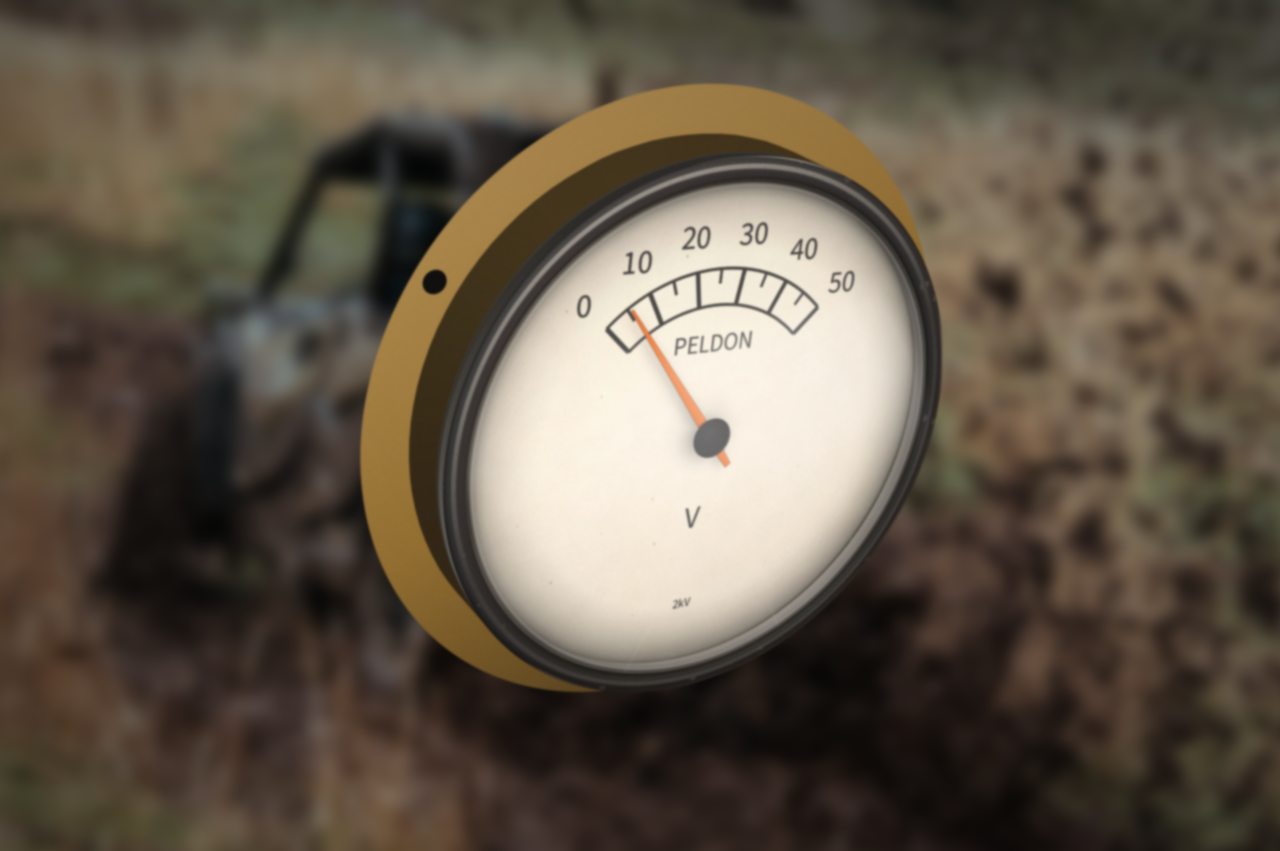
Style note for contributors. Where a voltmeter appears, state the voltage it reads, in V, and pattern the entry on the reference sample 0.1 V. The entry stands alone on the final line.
5 V
